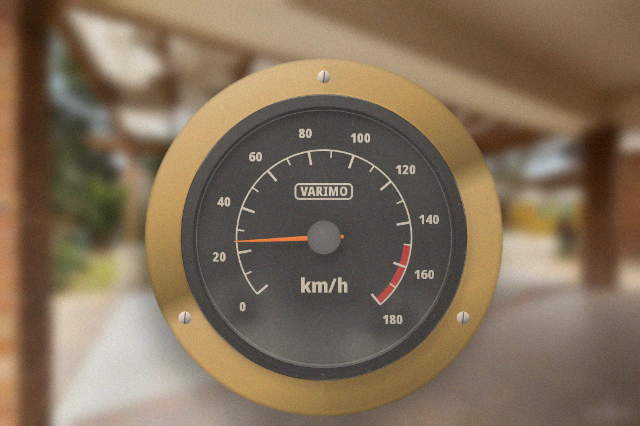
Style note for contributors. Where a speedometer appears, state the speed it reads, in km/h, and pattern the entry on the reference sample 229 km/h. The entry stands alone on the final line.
25 km/h
